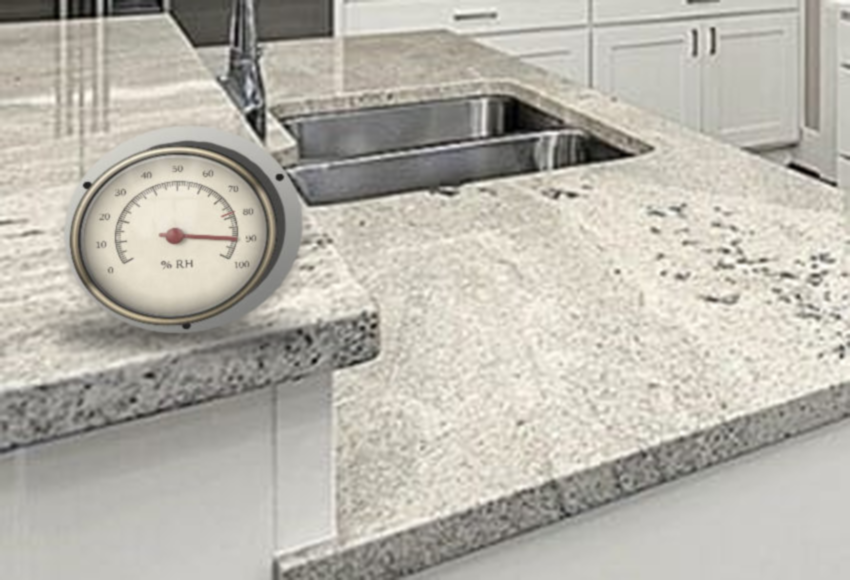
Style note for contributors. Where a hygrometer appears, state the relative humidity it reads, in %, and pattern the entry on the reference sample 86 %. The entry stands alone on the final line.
90 %
